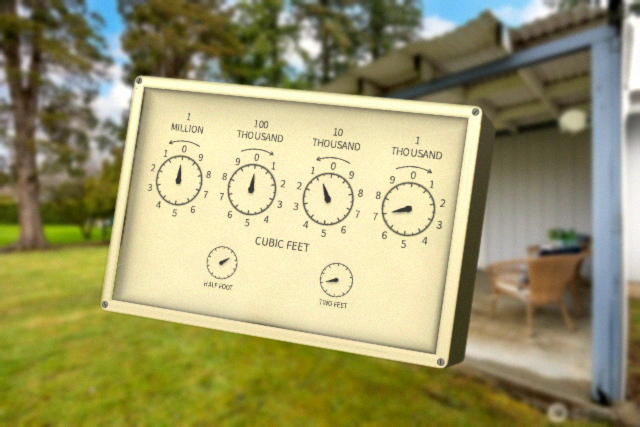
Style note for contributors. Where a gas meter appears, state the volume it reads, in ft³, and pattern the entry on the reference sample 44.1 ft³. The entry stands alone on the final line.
700 ft³
